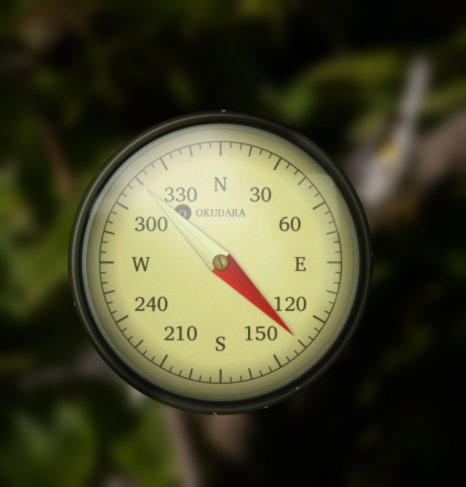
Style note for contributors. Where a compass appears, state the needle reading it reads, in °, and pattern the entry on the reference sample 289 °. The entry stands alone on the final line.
135 °
